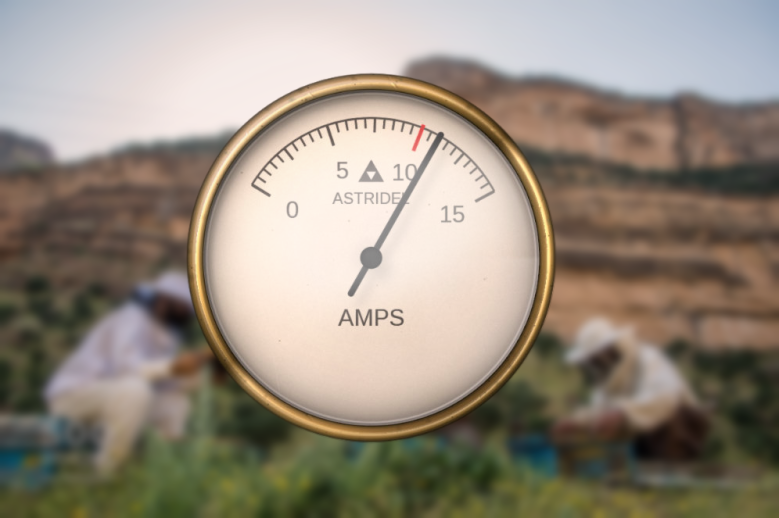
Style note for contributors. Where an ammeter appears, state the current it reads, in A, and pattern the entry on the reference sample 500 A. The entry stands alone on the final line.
11 A
